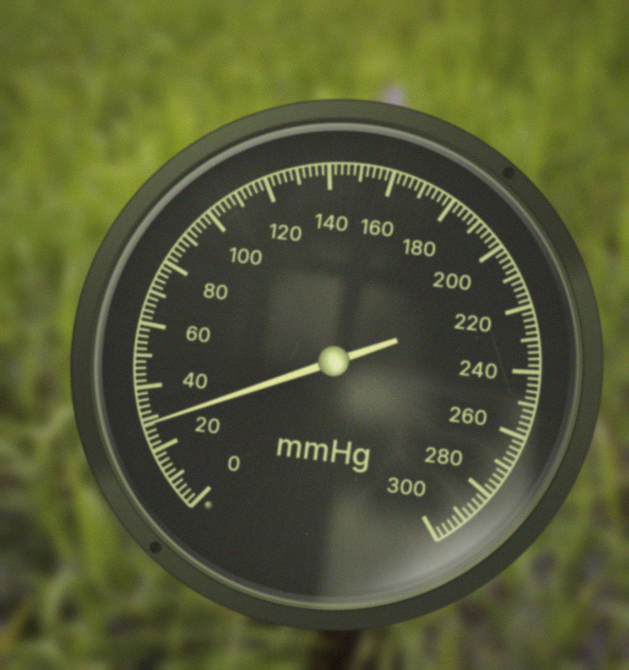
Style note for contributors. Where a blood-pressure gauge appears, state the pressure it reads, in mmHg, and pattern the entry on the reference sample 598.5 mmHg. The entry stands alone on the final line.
28 mmHg
